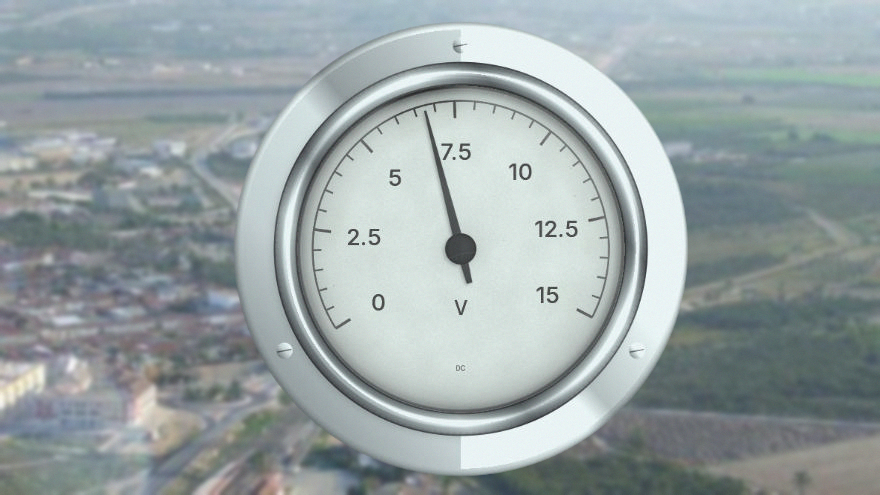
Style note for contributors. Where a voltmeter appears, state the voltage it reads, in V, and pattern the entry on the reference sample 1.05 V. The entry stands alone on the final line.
6.75 V
